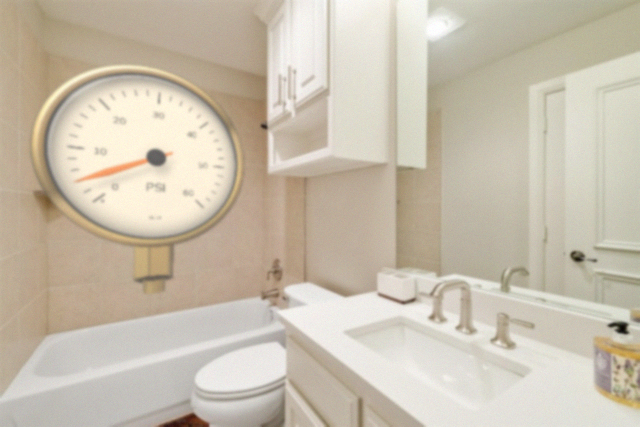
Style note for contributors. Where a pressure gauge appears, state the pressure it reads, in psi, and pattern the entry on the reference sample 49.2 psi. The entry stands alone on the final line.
4 psi
